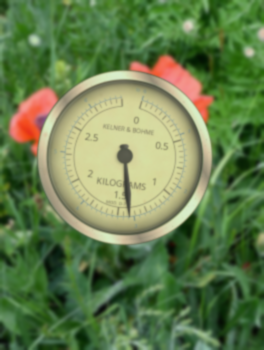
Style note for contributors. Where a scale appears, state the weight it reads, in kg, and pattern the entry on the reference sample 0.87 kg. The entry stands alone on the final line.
1.4 kg
